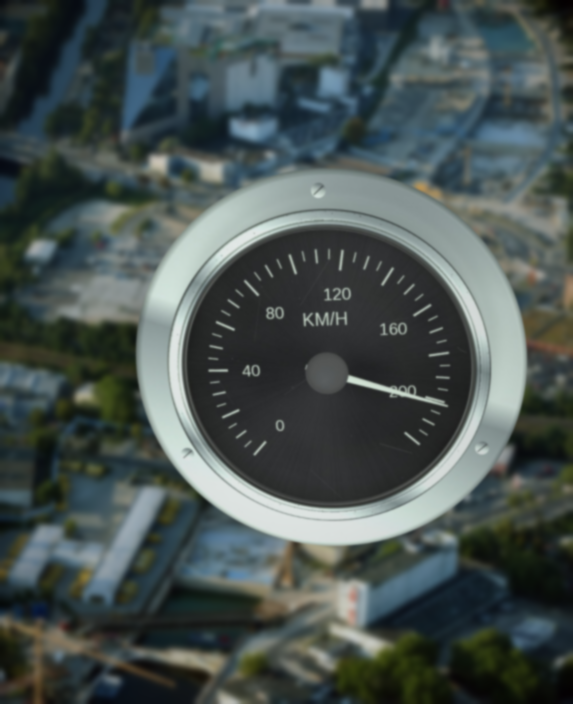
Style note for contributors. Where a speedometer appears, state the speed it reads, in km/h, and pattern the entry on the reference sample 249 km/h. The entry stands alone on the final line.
200 km/h
